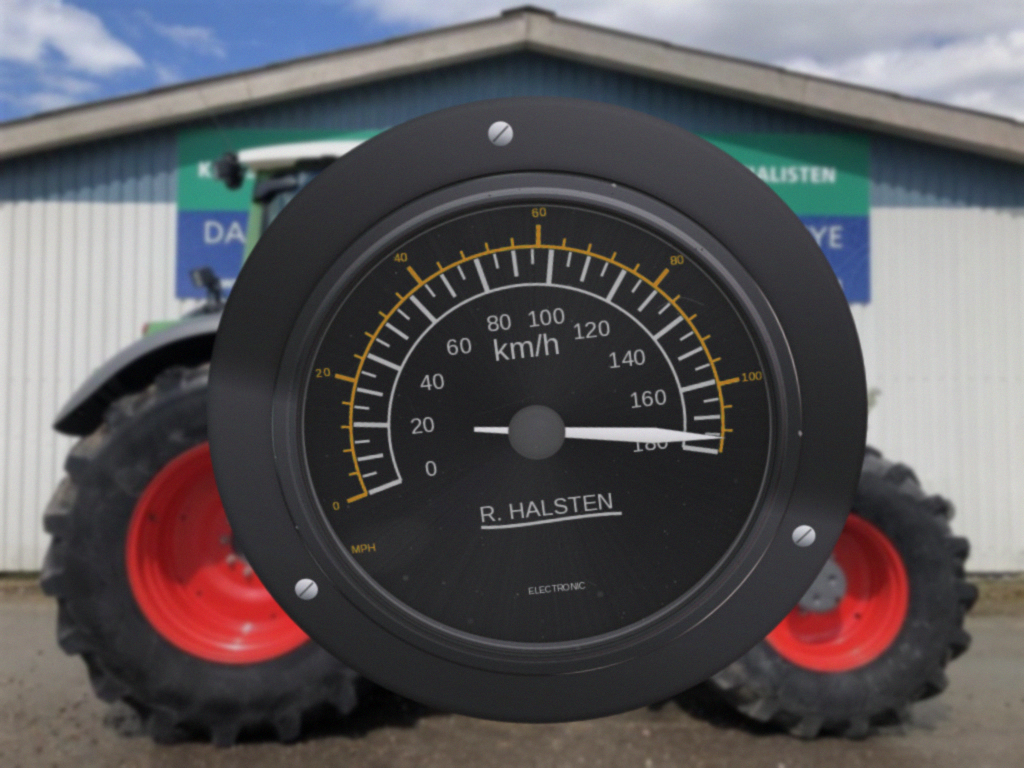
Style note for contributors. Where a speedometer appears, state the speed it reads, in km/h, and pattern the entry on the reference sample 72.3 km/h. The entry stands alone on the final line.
175 km/h
